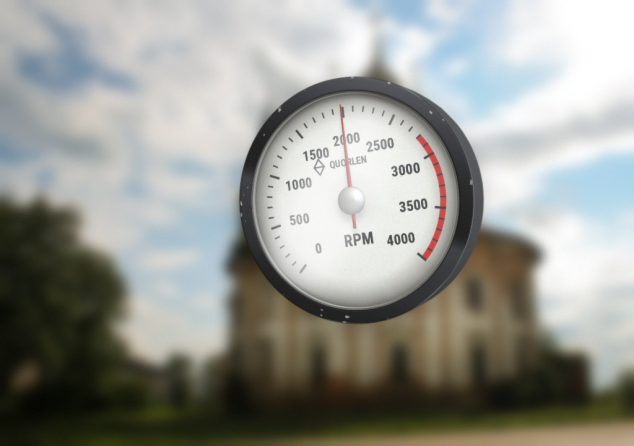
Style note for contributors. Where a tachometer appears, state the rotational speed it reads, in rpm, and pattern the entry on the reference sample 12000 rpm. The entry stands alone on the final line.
2000 rpm
